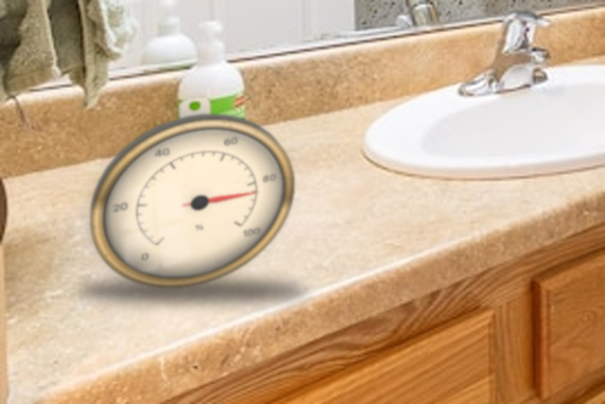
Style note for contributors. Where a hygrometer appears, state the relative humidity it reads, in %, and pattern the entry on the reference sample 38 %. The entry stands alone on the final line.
84 %
